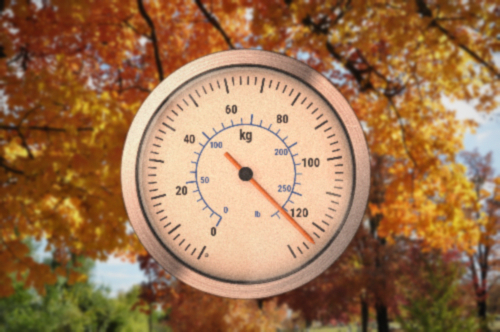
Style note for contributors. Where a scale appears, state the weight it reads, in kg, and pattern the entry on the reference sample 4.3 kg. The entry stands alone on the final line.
124 kg
